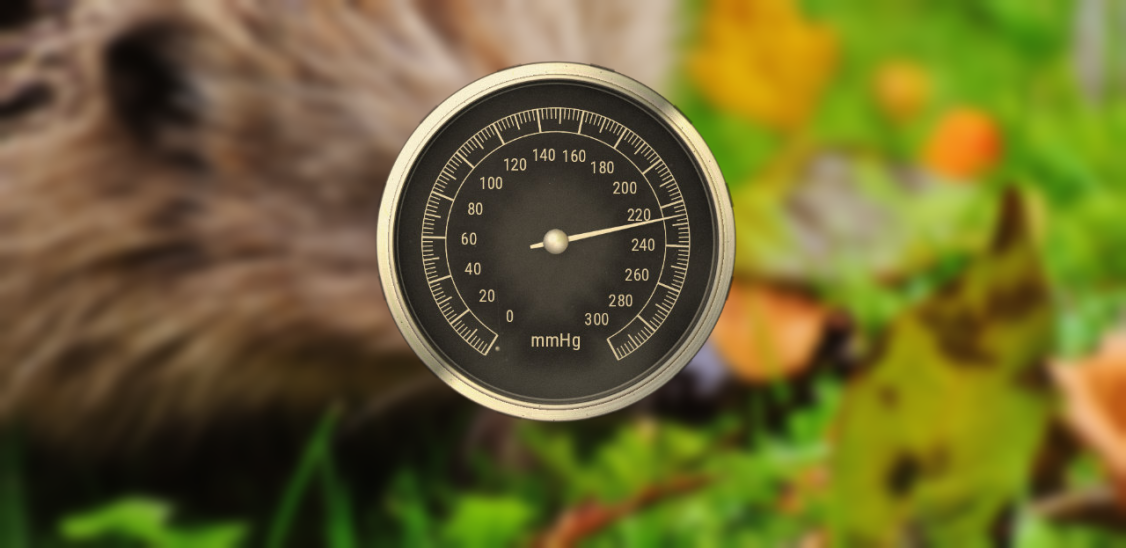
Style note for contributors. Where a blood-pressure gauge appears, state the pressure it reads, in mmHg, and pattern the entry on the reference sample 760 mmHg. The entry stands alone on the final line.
226 mmHg
